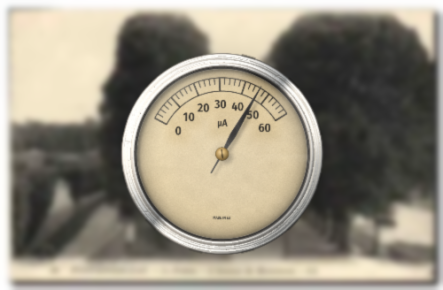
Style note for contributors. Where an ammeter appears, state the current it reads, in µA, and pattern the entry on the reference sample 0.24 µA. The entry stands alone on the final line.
46 µA
